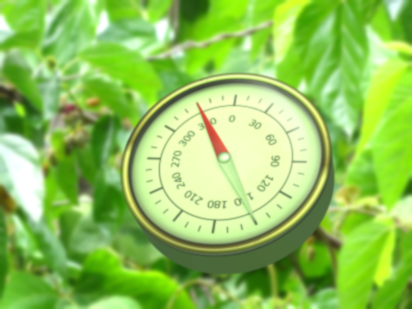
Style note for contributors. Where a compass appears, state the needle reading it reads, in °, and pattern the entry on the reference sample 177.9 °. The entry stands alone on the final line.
330 °
